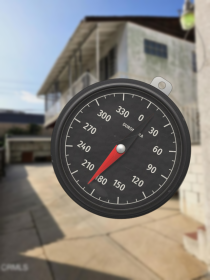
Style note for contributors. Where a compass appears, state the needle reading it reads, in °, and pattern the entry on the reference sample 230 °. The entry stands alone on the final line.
190 °
